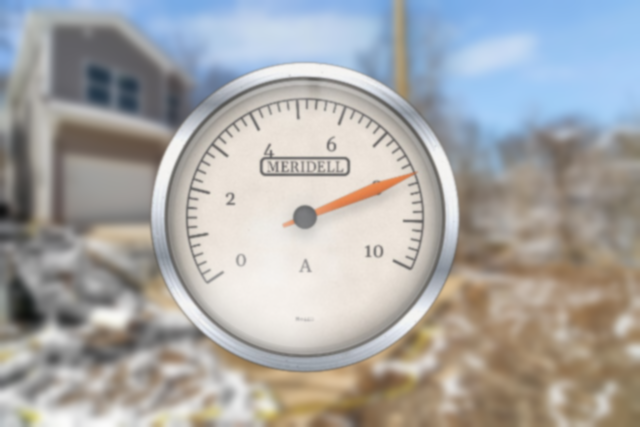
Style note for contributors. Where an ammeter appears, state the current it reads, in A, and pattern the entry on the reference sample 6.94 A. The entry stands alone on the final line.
8 A
